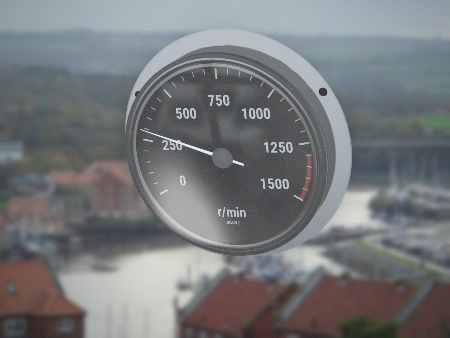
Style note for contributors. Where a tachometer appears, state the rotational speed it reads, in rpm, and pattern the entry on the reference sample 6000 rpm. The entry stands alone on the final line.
300 rpm
